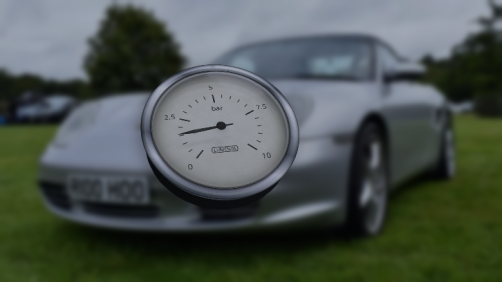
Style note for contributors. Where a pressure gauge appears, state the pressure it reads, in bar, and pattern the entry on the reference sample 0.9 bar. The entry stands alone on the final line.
1.5 bar
